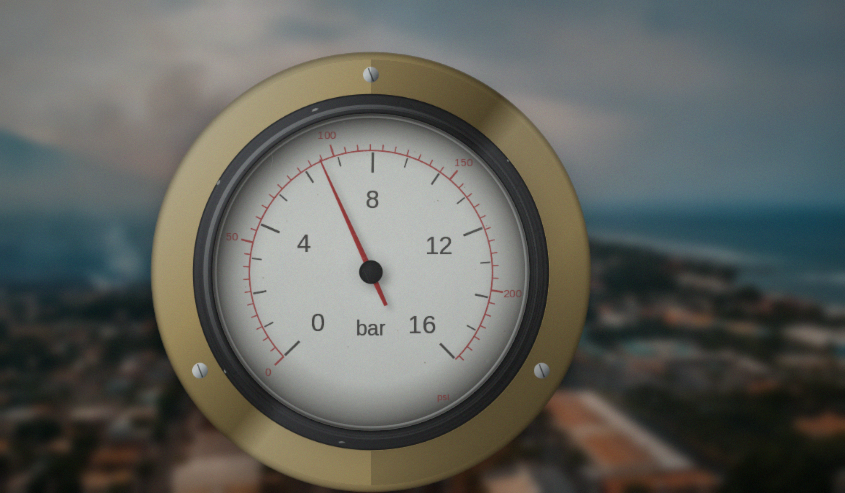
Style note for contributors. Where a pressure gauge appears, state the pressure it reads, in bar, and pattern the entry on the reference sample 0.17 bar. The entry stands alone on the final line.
6.5 bar
